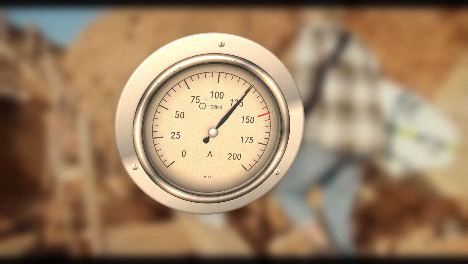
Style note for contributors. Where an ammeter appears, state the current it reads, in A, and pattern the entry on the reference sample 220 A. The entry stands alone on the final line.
125 A
